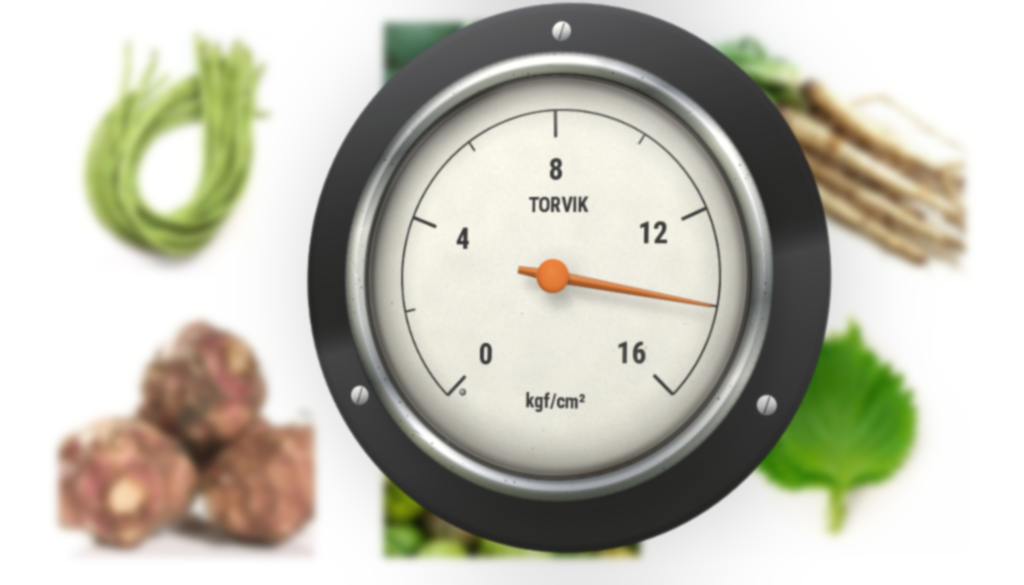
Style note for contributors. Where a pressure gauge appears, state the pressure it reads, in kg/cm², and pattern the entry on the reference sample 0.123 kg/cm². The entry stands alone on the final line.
14 kg/cm²
